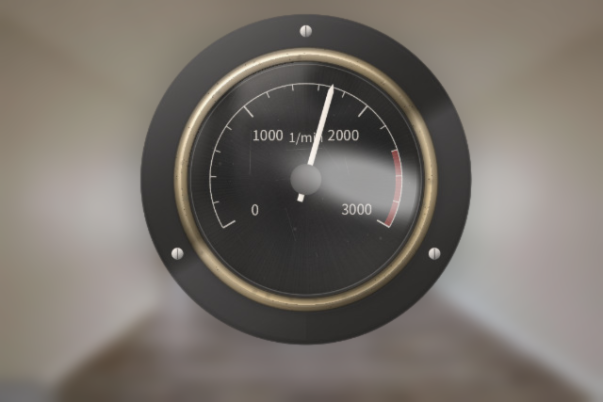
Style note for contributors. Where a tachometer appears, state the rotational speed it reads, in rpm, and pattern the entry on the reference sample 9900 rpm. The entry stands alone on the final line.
1700 rpm
